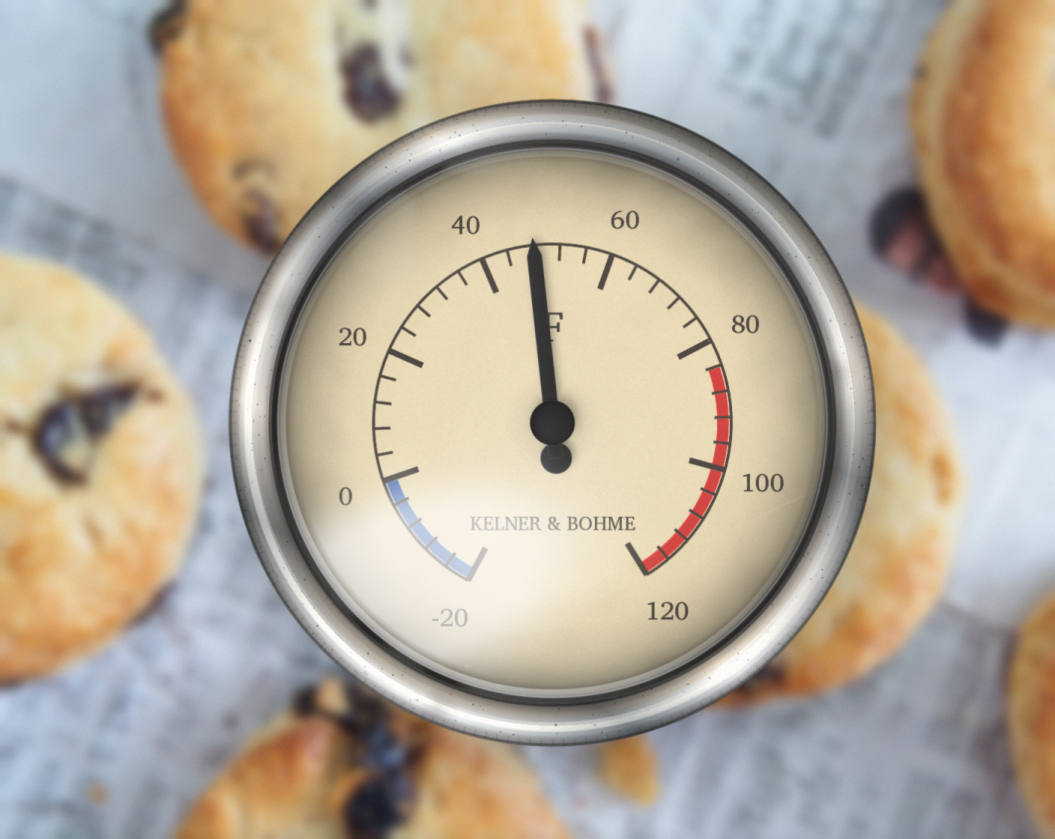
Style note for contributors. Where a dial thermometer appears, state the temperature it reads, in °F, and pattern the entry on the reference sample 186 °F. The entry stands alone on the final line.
48 °F
